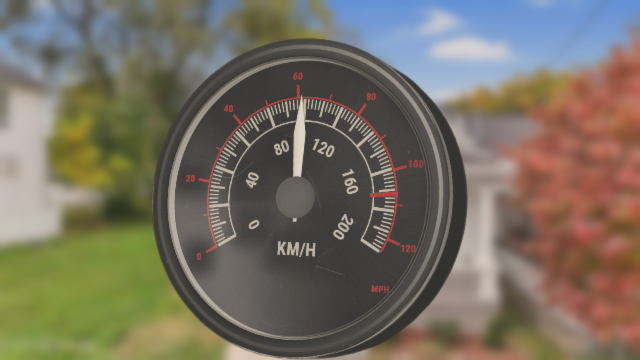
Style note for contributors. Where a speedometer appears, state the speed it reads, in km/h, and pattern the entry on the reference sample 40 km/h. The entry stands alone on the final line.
100 km/h
